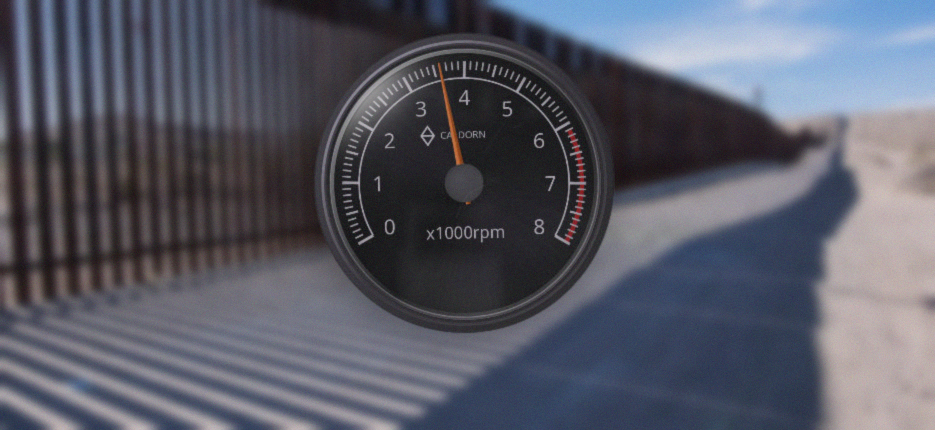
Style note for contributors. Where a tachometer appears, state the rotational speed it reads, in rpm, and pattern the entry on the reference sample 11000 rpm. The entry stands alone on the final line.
3600 rpm
